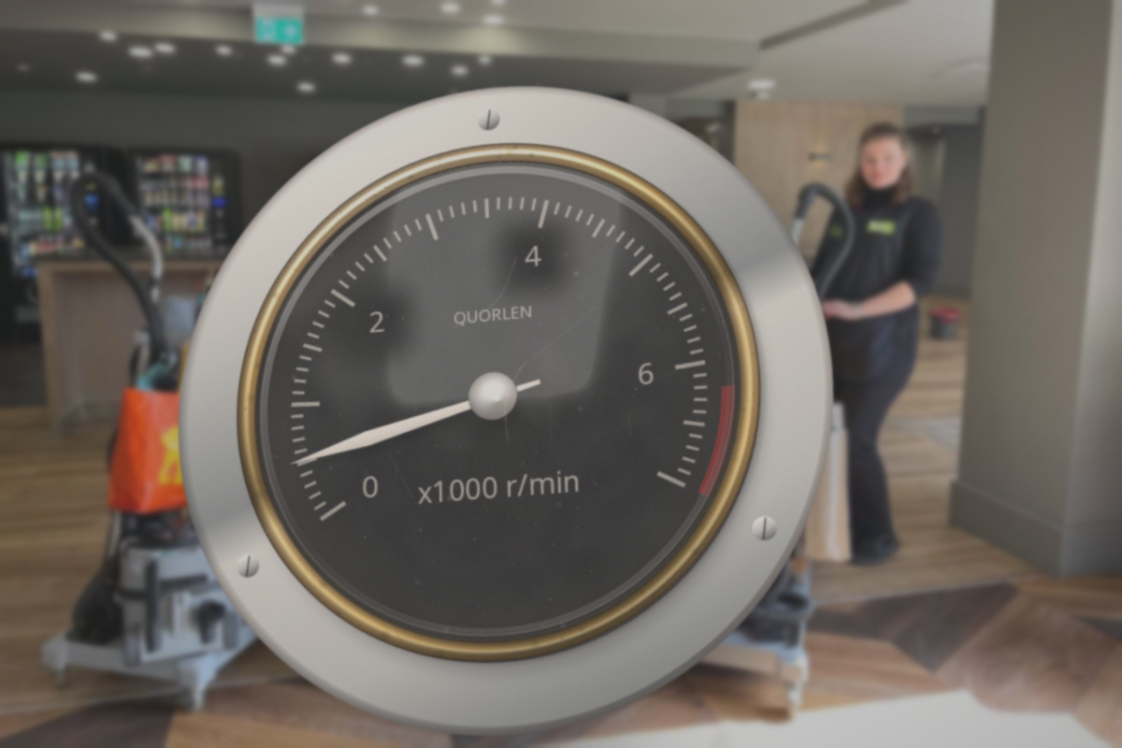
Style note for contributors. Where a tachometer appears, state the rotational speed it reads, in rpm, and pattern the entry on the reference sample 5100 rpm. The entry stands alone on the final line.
500 rpm
